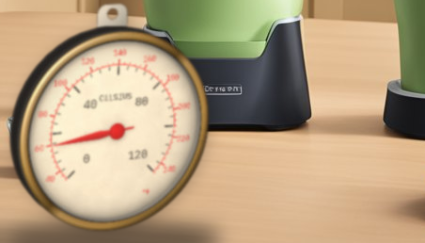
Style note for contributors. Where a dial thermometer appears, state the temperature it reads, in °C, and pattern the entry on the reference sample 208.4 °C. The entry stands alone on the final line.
16 °C
